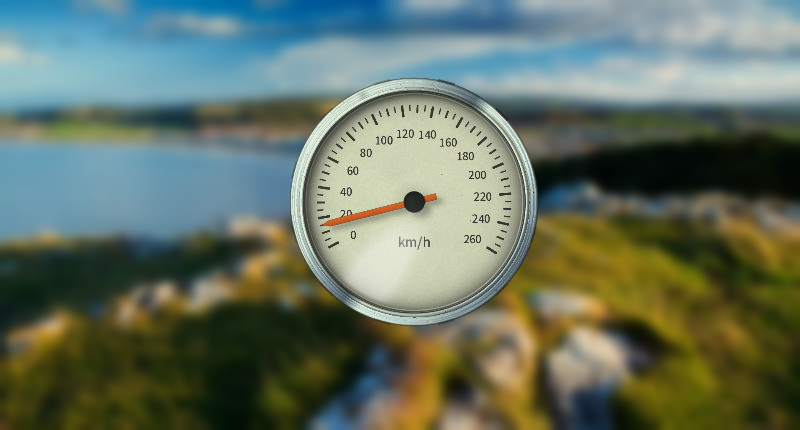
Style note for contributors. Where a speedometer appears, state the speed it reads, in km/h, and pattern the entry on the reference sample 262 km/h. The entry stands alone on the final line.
15 km/h
